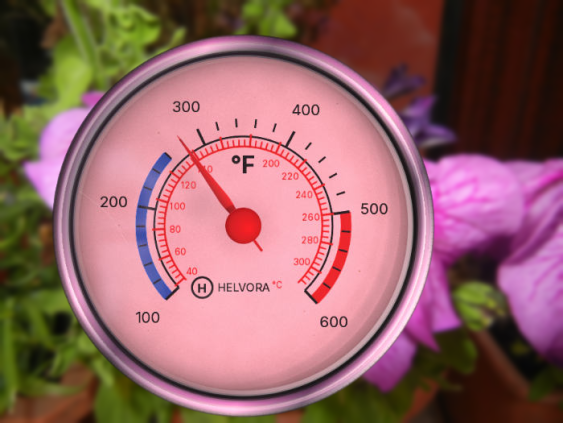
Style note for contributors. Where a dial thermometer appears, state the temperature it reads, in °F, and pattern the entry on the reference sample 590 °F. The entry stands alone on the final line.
280 °F
